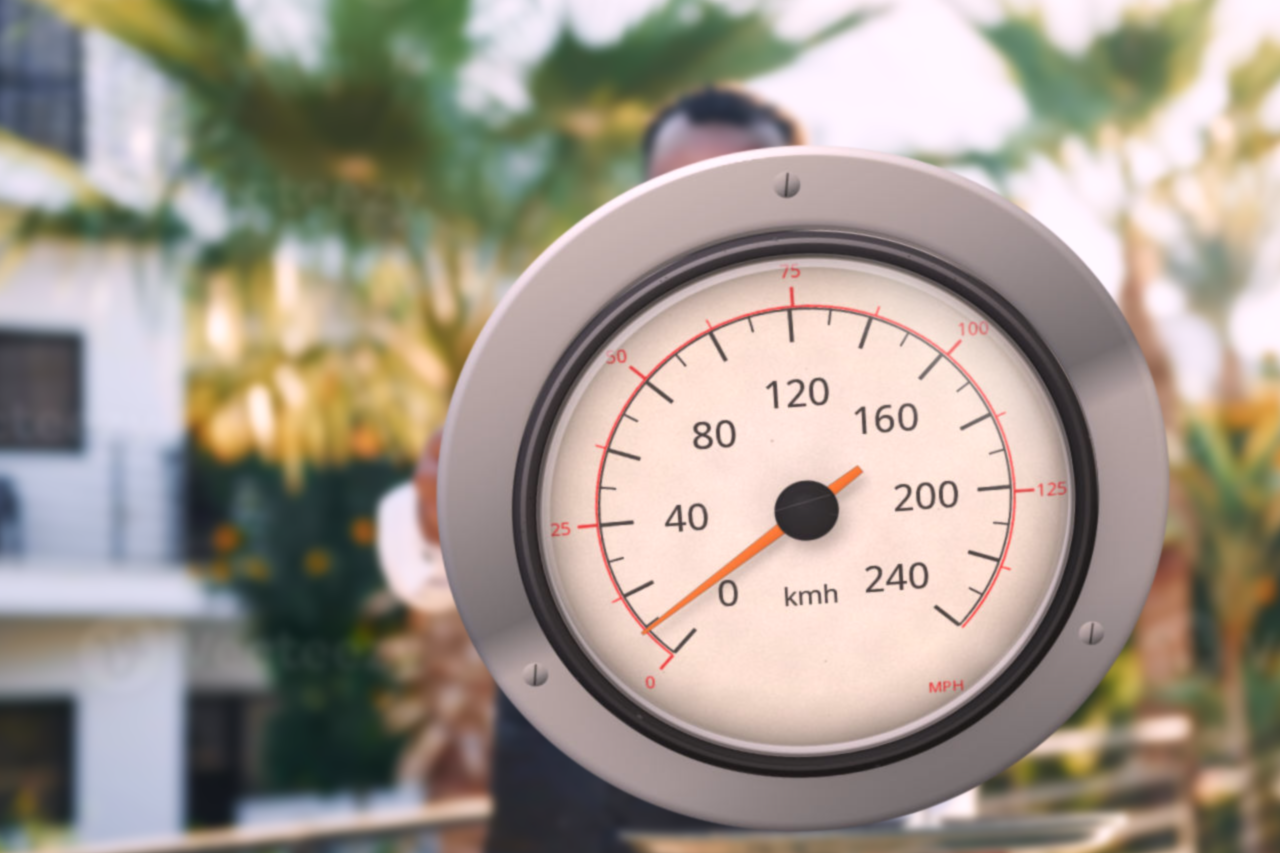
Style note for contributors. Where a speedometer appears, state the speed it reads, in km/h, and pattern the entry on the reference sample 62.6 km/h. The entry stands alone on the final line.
10 km/h
